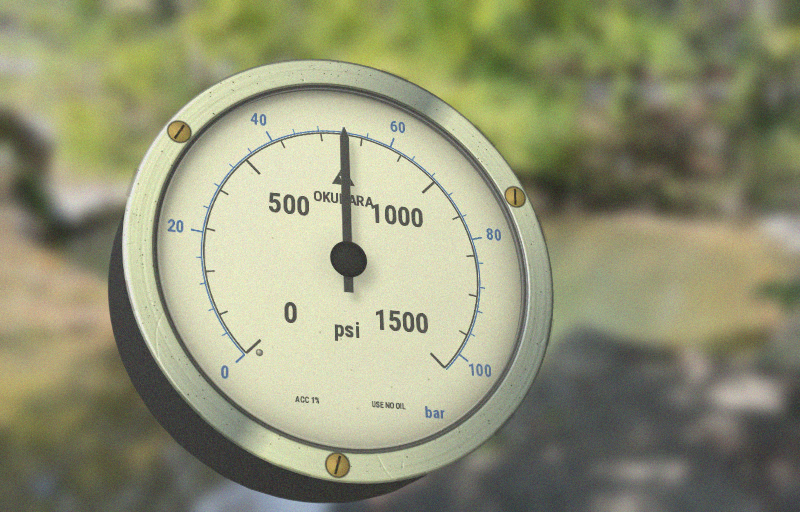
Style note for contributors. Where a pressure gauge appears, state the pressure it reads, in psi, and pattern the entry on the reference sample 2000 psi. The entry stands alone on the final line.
750 psi
